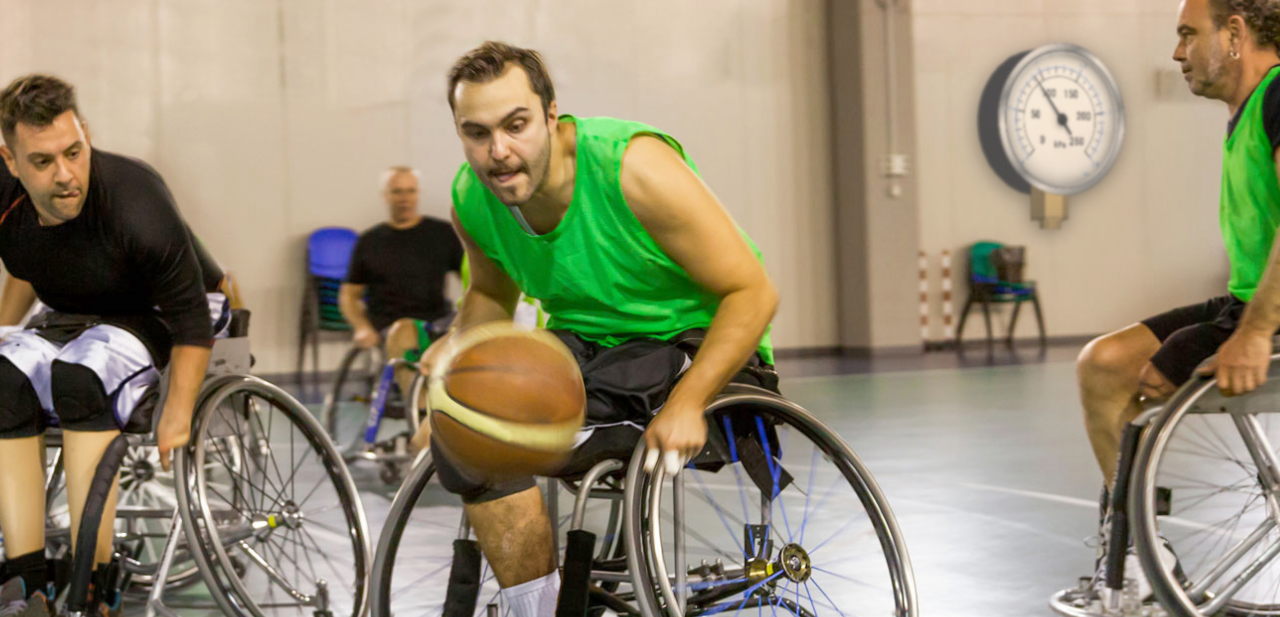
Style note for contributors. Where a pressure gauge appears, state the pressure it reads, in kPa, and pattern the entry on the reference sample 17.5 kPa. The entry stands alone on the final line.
90 kPa
